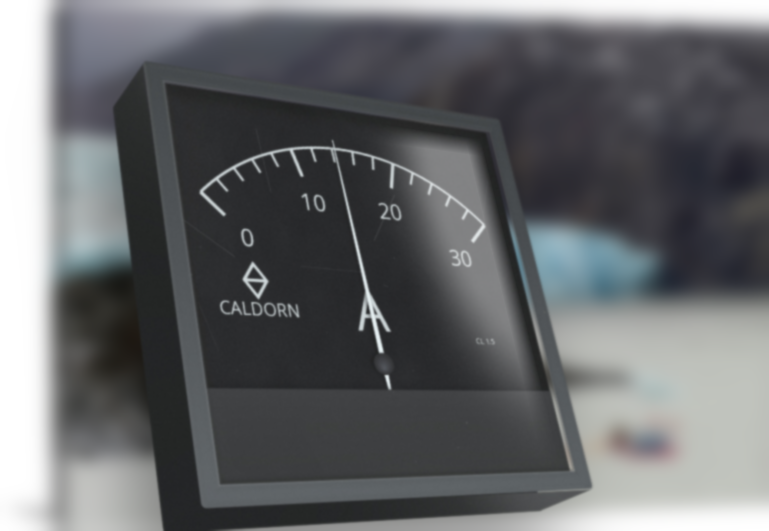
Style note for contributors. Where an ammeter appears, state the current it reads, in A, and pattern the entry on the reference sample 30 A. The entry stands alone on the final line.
14 A
